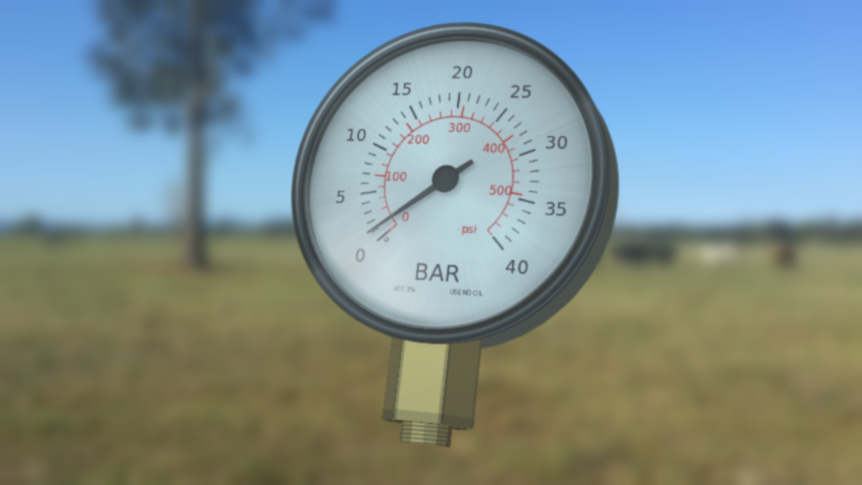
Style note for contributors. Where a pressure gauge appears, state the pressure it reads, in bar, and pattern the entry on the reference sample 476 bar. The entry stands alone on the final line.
1 bar
